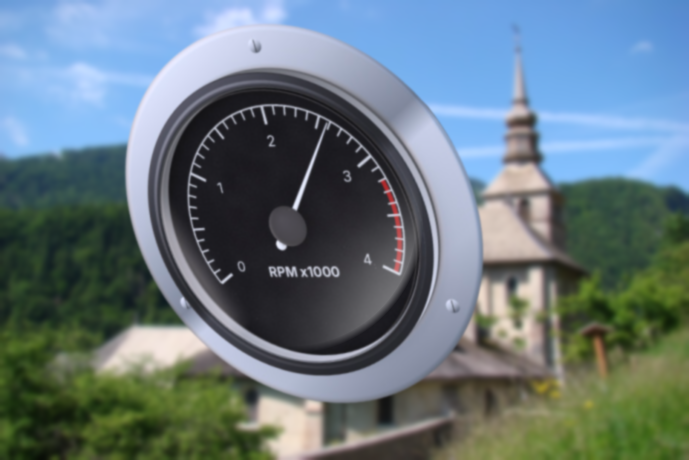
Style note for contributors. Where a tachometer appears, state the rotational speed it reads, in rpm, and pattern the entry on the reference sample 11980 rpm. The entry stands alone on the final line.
2600 rpm
